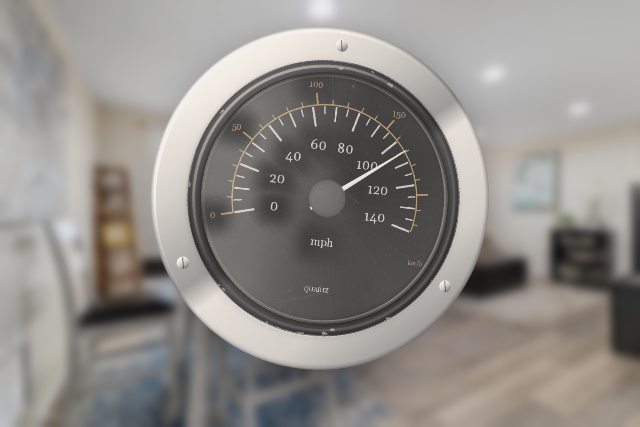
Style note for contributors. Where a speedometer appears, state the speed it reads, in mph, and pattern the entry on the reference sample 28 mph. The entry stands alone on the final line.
105 mph
